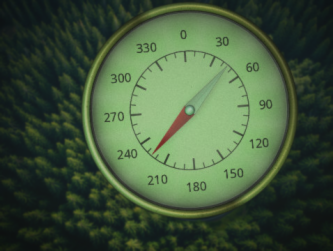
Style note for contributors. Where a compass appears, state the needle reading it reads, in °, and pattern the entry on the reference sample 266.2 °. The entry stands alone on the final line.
225 °
